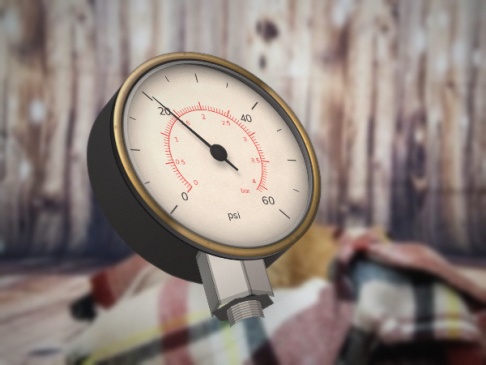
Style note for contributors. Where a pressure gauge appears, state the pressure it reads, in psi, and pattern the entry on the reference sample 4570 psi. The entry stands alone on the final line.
20 psi
